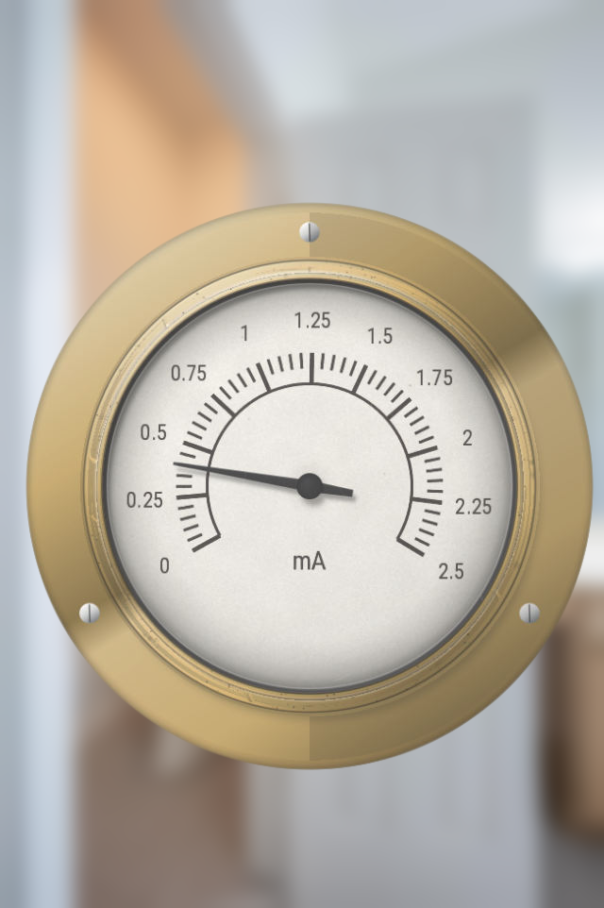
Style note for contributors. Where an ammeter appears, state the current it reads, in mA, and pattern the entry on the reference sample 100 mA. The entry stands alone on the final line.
0.4 mA
